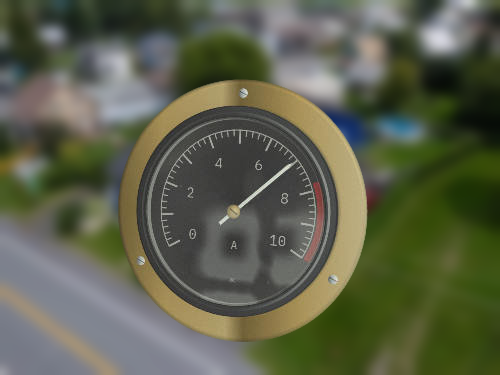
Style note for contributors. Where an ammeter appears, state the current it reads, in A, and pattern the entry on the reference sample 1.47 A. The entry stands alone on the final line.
7 A
